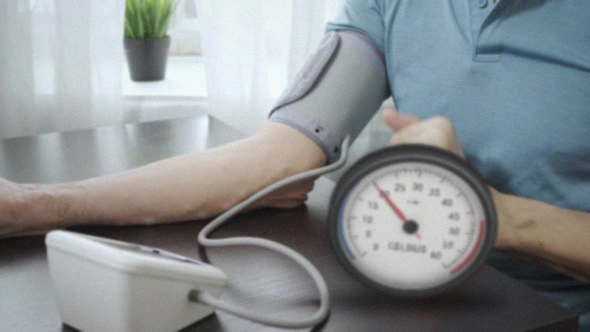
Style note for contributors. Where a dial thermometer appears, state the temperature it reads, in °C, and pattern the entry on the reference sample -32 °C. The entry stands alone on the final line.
20 °C
